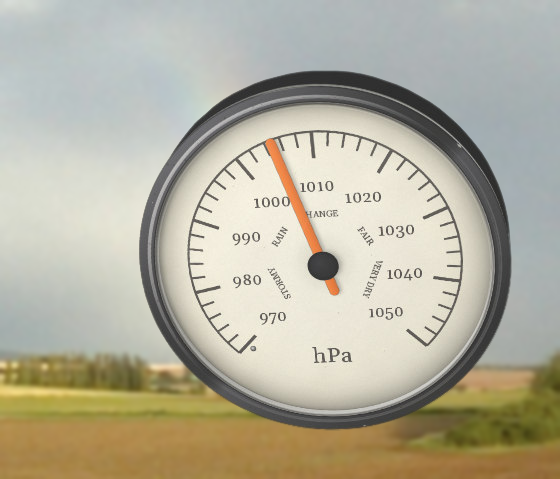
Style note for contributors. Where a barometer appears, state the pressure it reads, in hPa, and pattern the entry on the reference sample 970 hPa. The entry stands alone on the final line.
1005 hPa
